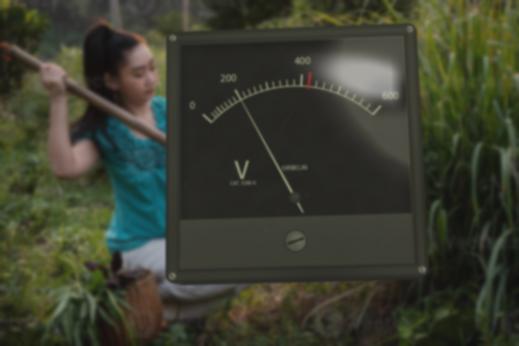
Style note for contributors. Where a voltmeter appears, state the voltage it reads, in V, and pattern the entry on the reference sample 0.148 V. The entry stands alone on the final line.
200 V
